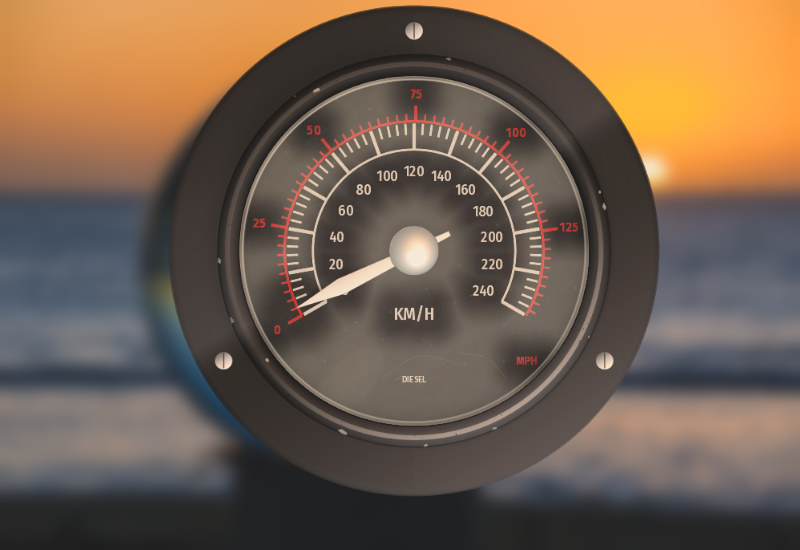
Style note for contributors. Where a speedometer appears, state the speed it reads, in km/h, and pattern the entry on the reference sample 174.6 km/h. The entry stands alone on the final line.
4 km/h
